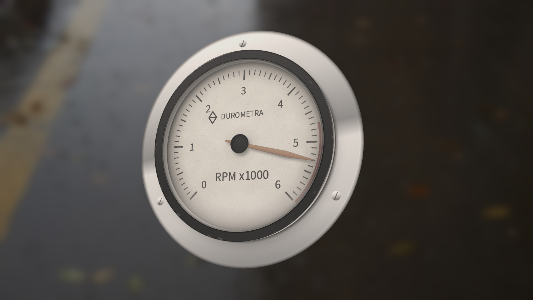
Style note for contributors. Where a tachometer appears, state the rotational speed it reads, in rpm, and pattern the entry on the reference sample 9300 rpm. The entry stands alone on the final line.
5300 rpm
